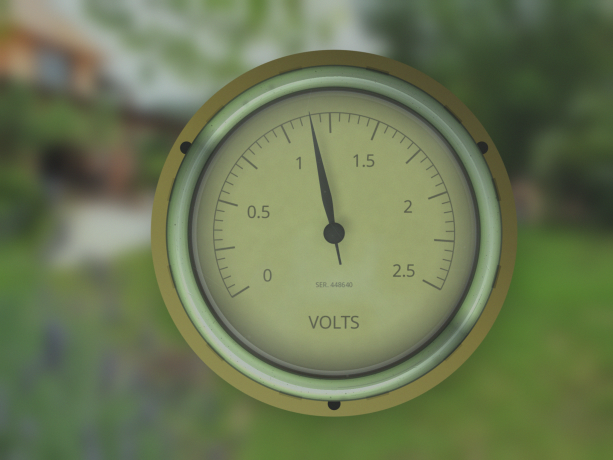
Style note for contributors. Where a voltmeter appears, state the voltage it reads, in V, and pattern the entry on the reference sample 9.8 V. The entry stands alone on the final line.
1.15 V
